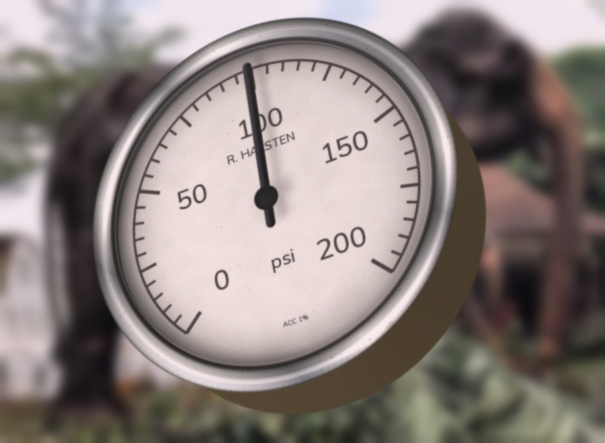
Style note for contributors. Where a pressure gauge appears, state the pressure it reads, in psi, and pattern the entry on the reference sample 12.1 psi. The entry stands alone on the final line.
100 psi
